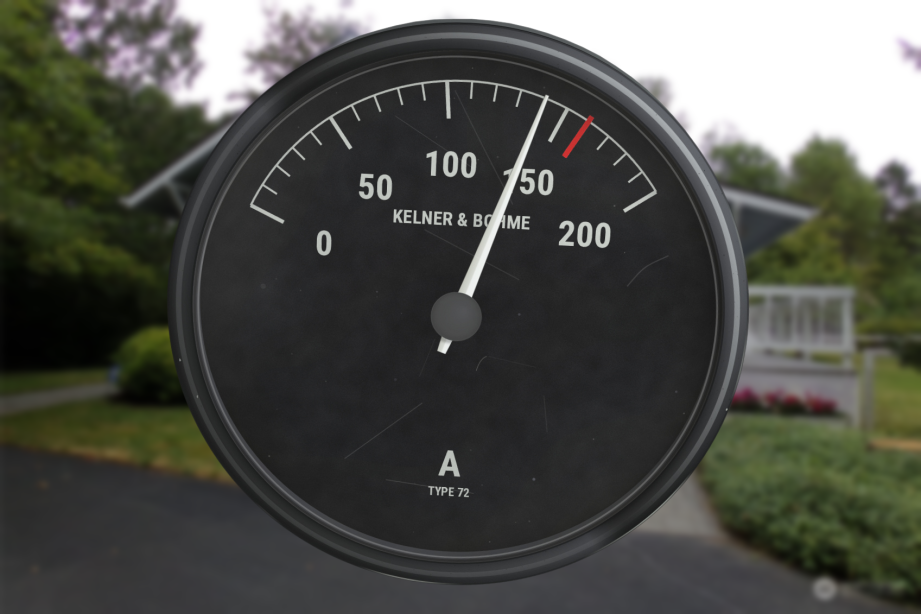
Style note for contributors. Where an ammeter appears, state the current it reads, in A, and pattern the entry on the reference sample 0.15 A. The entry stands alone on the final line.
140 A
